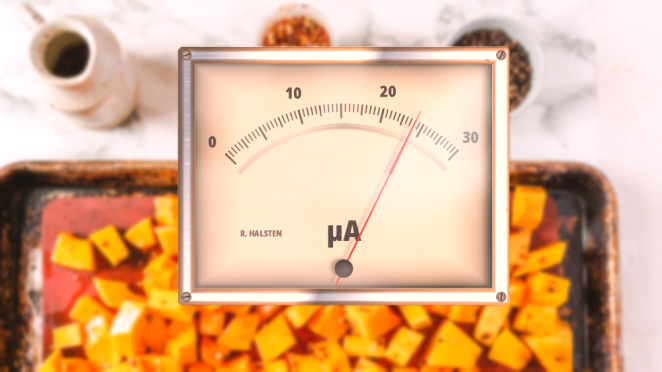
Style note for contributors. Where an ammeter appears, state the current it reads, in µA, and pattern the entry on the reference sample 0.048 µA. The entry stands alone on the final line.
24 µA
